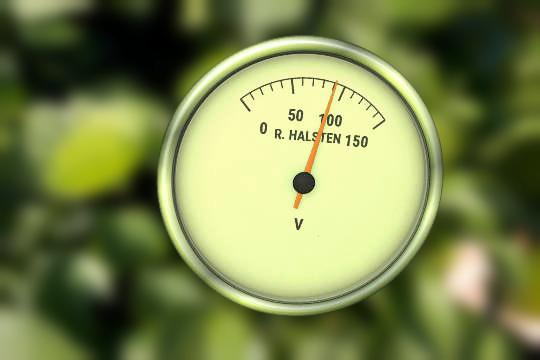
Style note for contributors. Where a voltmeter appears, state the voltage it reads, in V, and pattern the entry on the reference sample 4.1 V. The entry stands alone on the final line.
90 V
